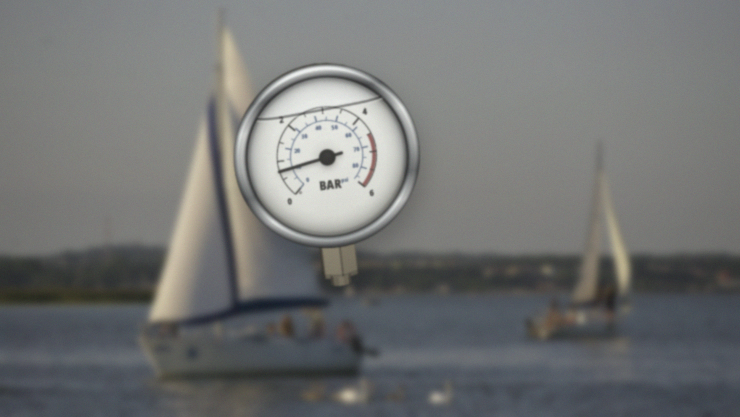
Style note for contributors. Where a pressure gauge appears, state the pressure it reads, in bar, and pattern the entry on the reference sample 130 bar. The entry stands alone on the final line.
0.75 bar
